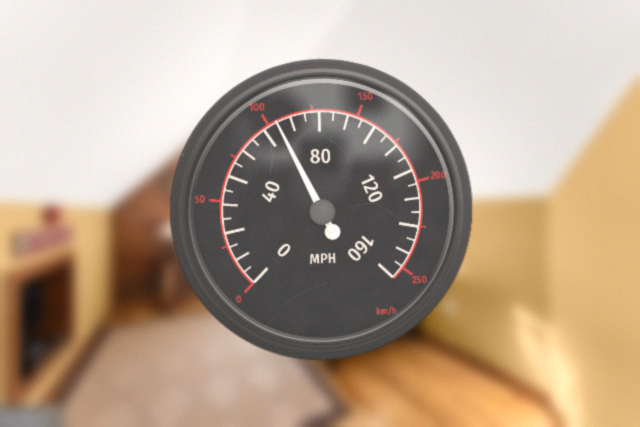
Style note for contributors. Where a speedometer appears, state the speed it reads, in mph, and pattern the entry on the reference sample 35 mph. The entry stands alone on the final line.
65 mph
